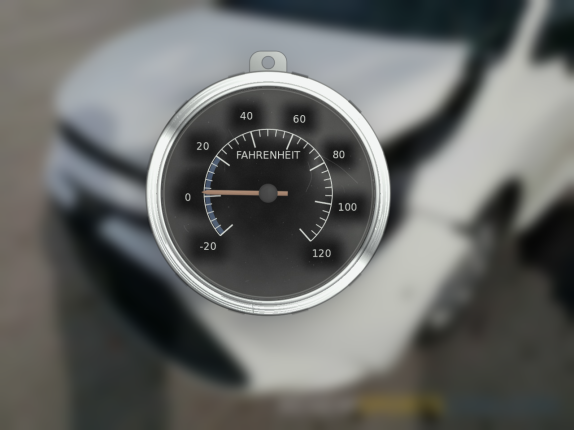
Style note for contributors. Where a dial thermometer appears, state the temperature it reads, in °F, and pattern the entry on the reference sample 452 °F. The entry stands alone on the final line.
2 °F
